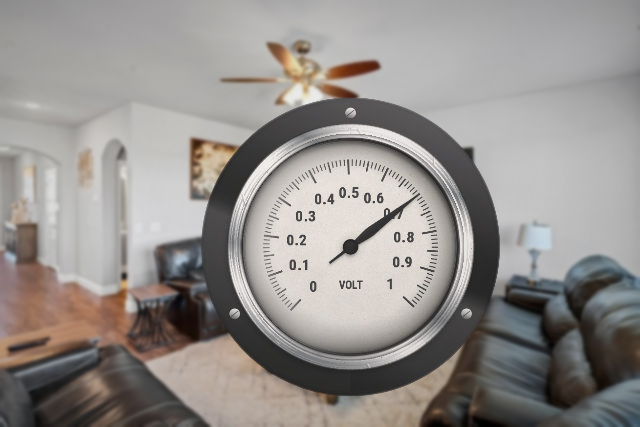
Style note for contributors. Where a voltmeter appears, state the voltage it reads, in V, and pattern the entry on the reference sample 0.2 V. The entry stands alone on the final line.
0.7 V
